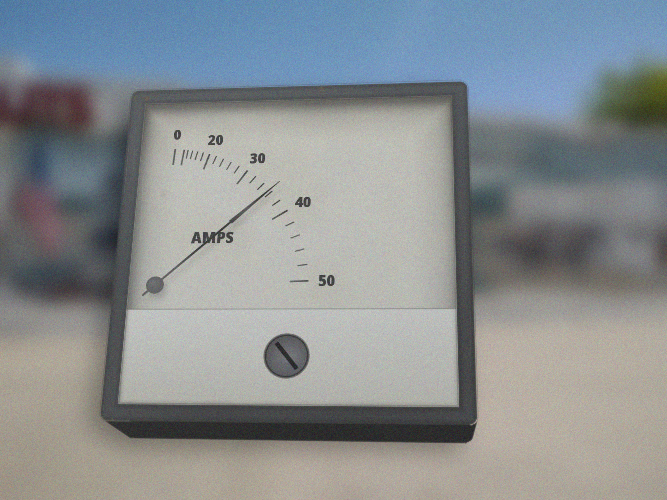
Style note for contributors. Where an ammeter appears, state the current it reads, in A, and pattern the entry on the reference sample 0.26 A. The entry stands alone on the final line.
36 A
